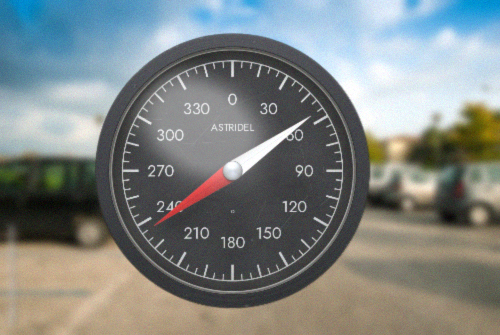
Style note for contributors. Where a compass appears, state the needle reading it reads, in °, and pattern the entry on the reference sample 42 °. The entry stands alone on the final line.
235 °
